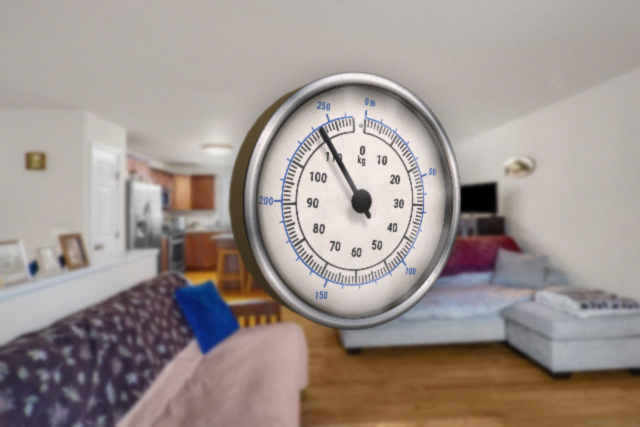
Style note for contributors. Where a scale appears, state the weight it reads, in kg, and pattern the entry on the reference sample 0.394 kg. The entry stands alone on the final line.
110 kg
